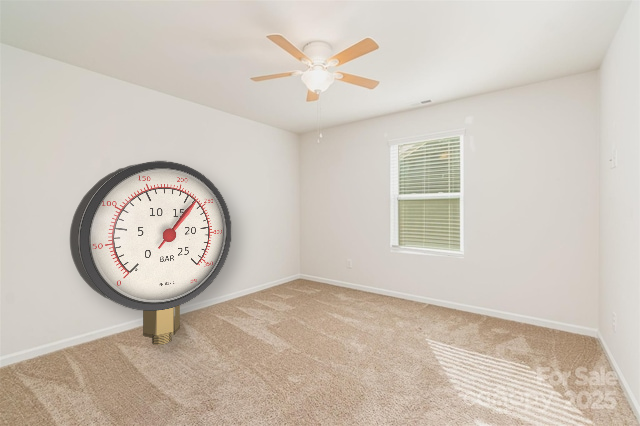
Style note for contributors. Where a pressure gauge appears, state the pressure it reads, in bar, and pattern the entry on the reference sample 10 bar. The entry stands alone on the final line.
16 bar
